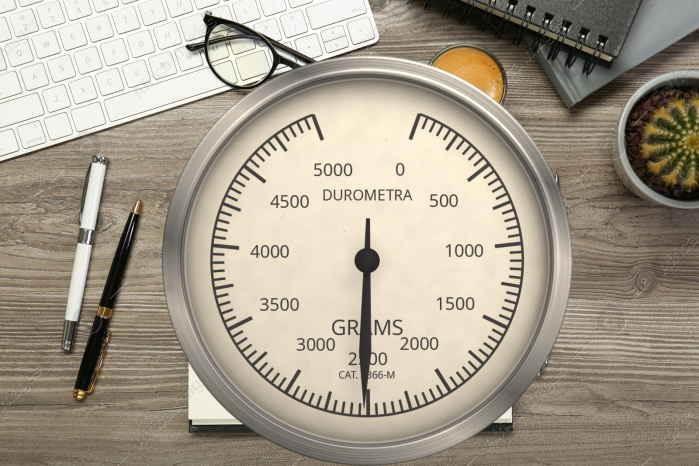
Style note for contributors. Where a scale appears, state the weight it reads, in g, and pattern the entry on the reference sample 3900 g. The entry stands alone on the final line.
2525 g
